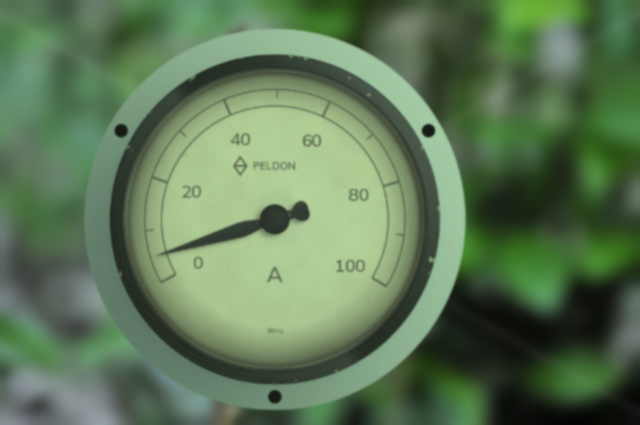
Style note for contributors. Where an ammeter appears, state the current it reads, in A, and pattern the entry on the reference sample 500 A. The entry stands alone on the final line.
5 A
